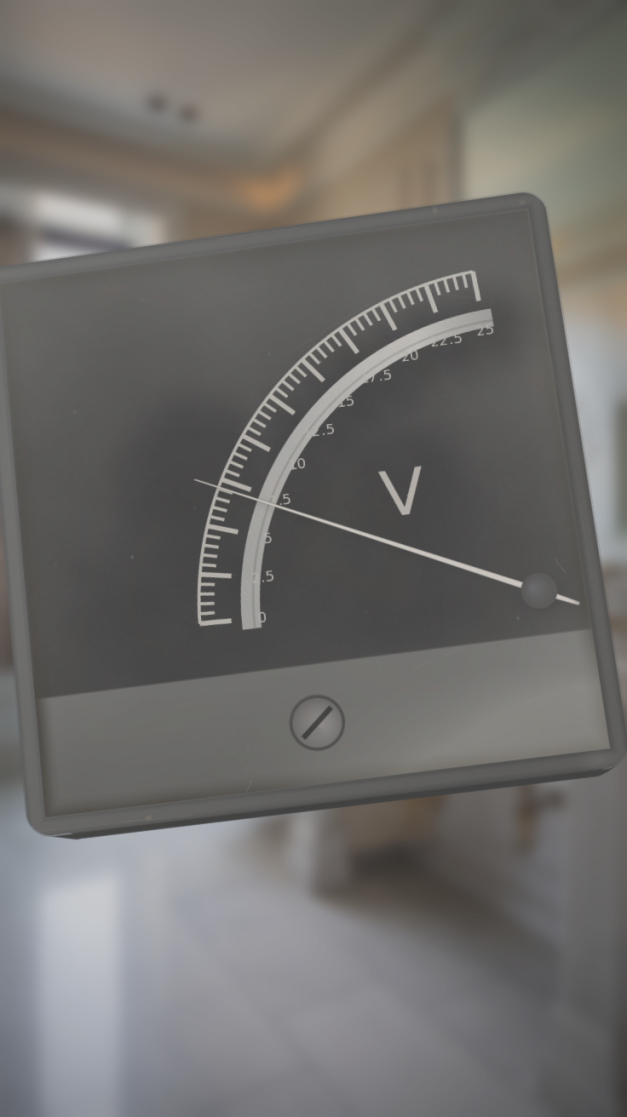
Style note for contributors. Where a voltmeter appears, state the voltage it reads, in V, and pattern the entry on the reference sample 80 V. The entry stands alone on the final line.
7 V
